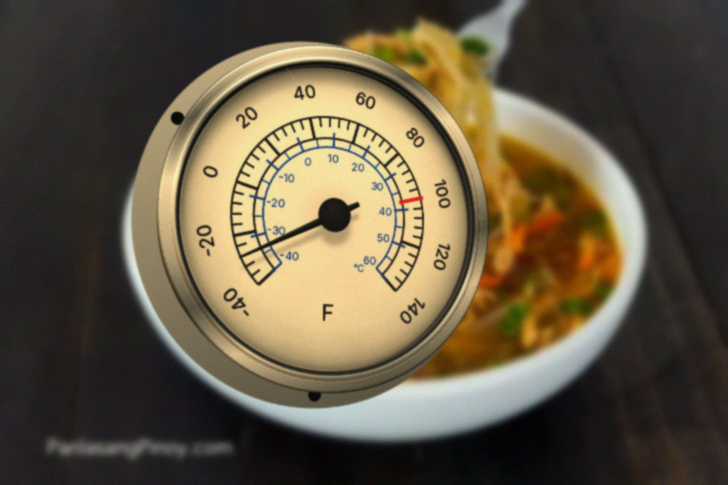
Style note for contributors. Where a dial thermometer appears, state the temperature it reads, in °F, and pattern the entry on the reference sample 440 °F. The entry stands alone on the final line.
-28 °F
